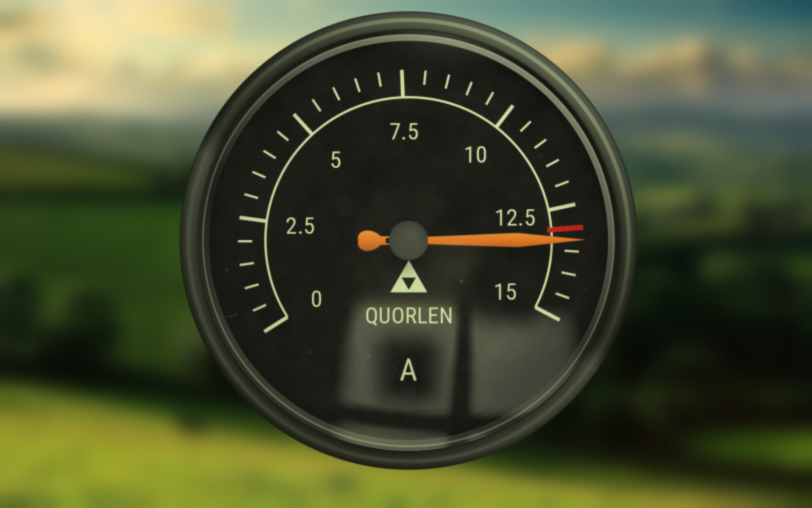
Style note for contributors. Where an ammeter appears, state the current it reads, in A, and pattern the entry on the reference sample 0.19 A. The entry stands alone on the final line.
13.25 A
